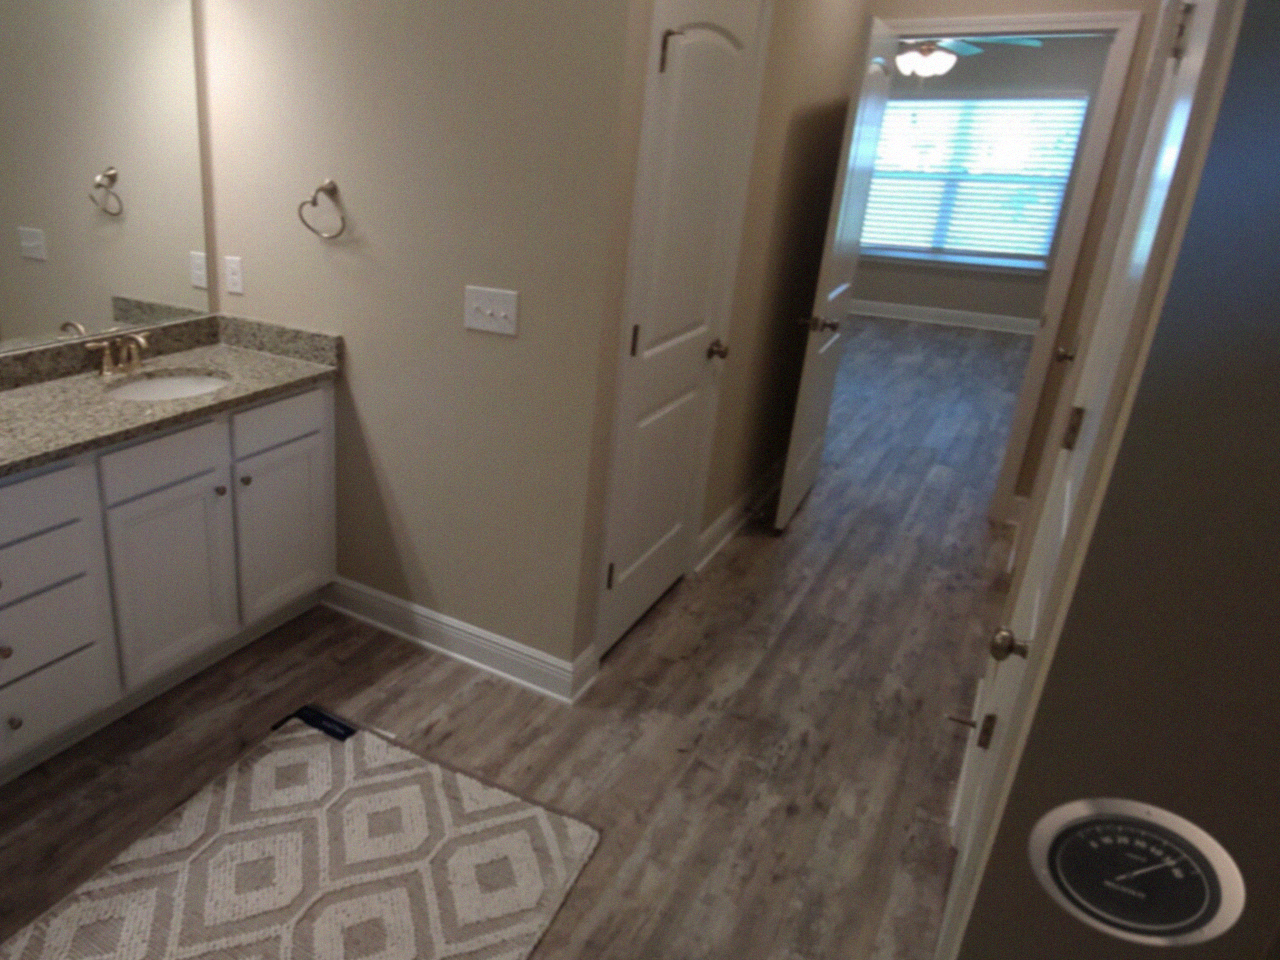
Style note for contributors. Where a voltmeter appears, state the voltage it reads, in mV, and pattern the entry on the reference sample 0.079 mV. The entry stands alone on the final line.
50 mV
